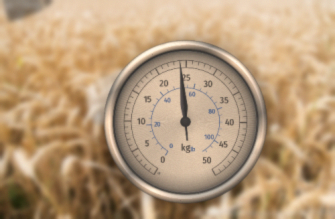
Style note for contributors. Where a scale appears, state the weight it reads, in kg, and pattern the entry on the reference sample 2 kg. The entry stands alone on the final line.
24 kg
